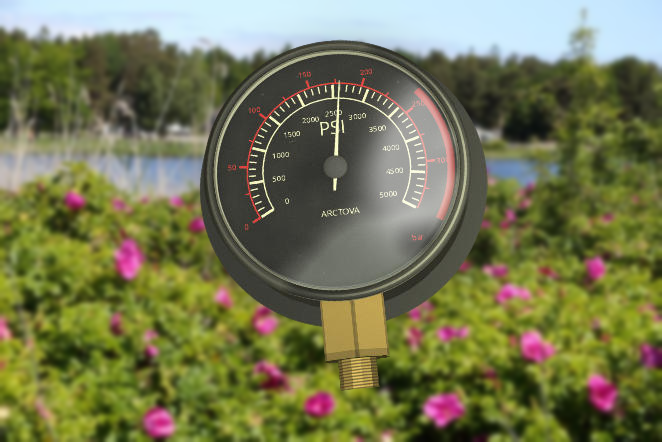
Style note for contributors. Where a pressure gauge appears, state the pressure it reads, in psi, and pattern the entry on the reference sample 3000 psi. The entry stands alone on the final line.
2600 psi
